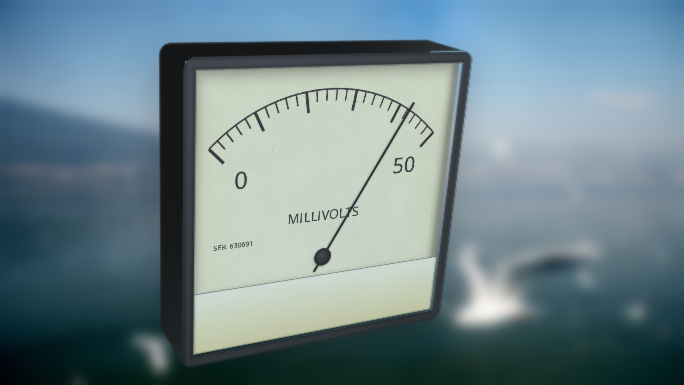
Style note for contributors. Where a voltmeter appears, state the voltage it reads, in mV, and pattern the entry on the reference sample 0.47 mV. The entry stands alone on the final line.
42 mV
